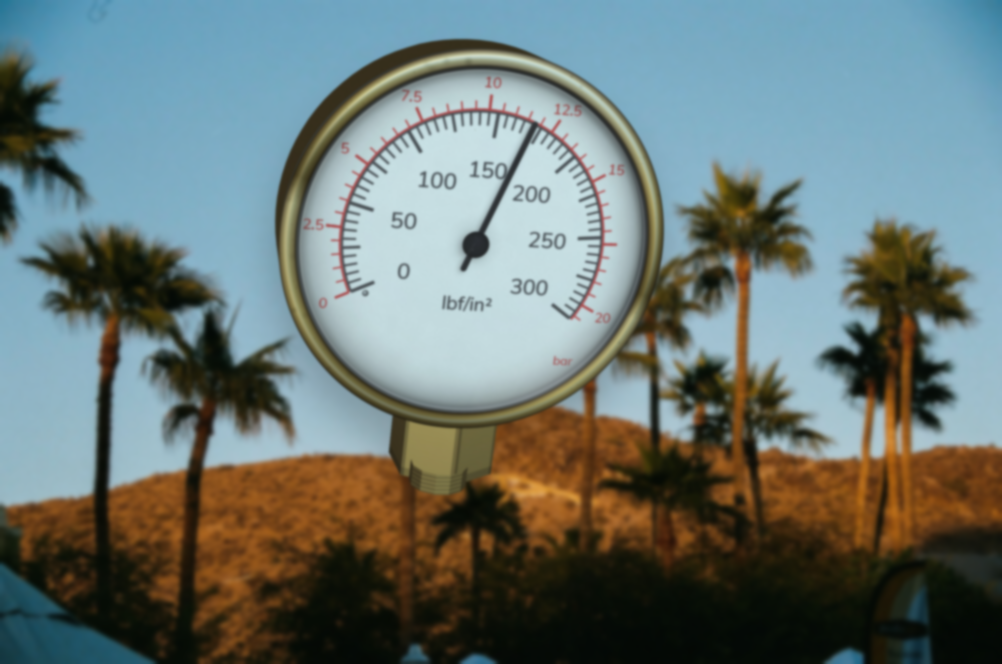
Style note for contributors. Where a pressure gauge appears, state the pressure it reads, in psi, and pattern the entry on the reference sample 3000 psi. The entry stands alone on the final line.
170 psi
